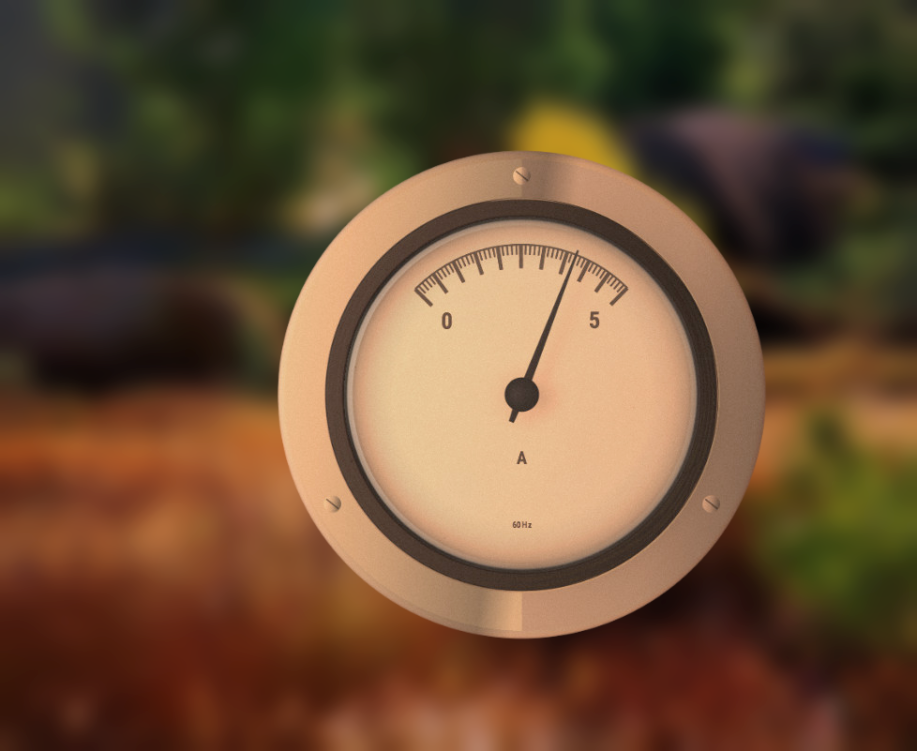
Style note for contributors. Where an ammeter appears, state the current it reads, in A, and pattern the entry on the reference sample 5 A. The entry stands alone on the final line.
3.7 A
